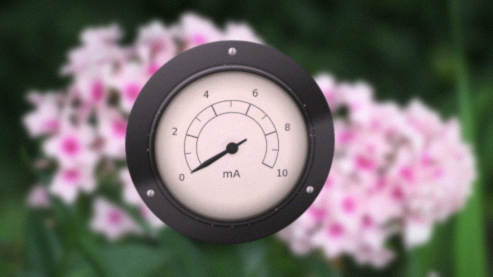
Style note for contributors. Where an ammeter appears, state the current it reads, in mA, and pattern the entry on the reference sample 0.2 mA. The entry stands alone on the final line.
0 mA
